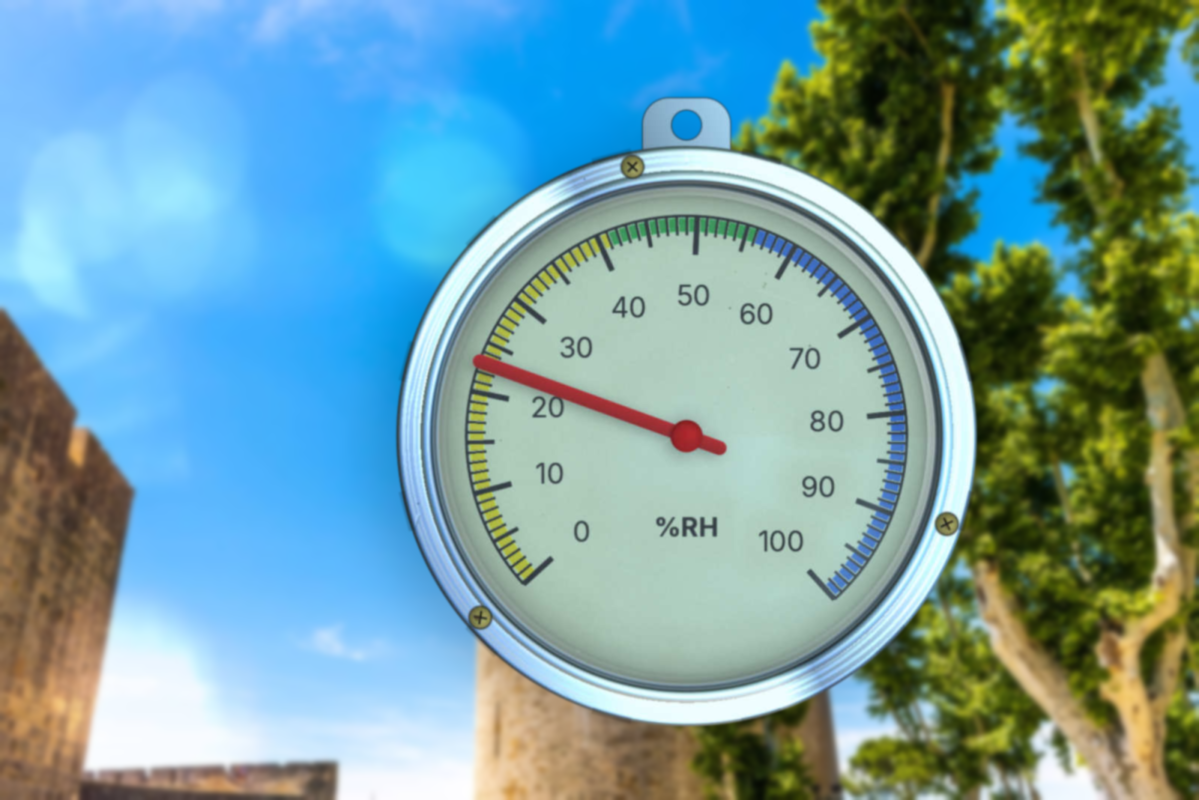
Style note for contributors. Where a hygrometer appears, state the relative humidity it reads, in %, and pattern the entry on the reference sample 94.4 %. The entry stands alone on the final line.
23 %
